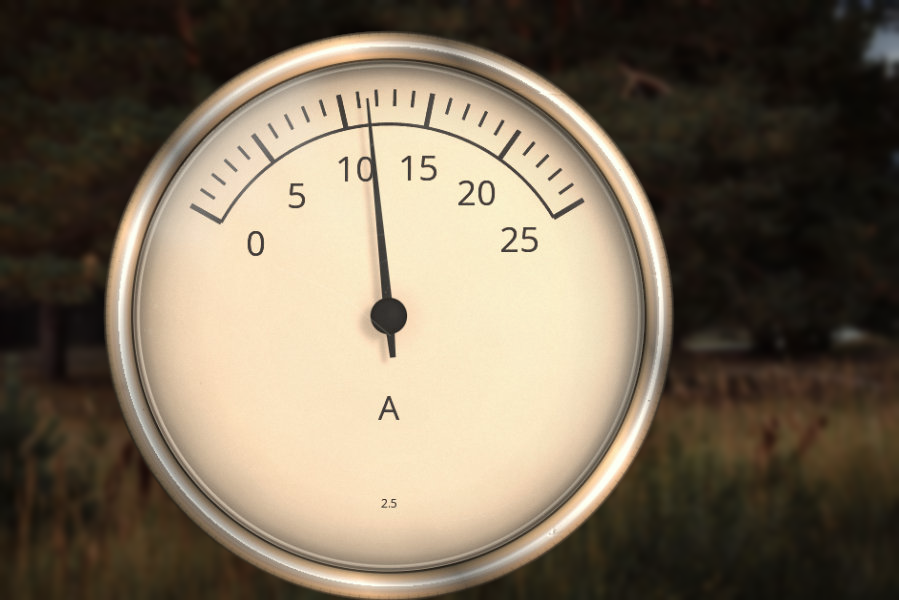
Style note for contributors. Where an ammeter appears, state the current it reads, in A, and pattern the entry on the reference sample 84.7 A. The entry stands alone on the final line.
11.5 A
